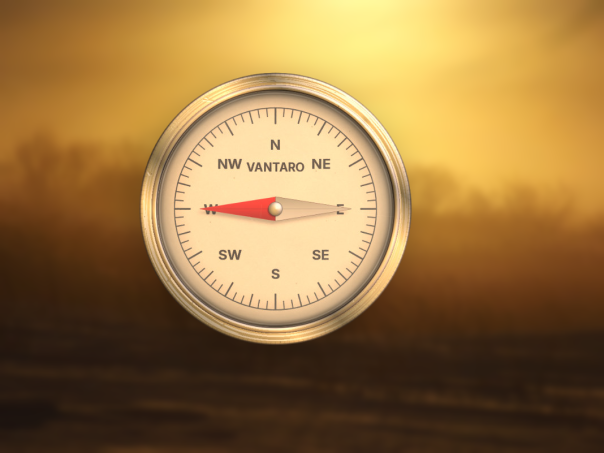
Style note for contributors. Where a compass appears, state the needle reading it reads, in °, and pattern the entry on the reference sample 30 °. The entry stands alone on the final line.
270 °
